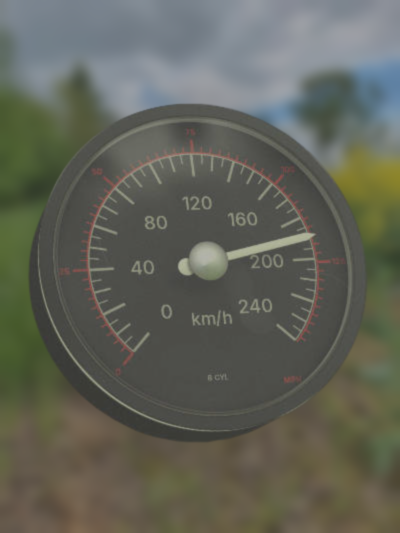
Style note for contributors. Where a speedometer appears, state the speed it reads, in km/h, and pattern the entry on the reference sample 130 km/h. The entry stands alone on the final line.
190 km/h
